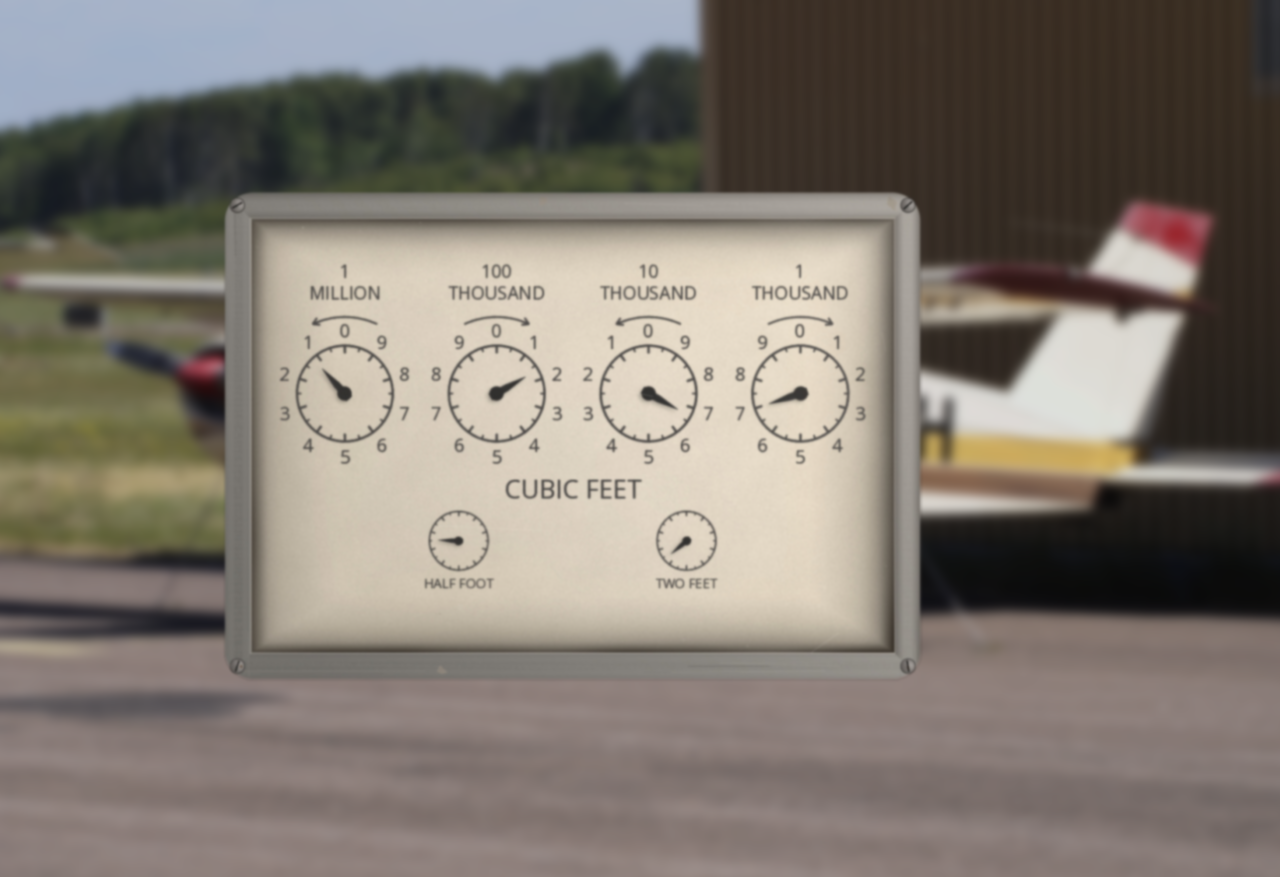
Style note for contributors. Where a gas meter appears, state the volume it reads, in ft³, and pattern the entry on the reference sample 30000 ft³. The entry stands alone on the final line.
116700 ft³
